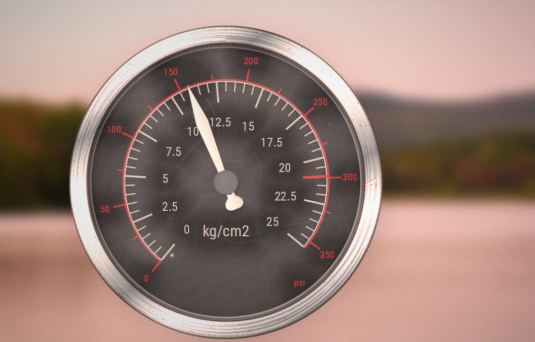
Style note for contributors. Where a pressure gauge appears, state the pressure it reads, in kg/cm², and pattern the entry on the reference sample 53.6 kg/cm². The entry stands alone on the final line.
11 kg/cm²
